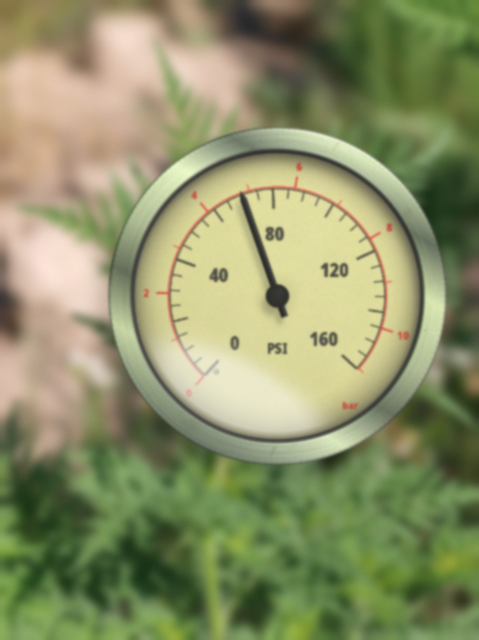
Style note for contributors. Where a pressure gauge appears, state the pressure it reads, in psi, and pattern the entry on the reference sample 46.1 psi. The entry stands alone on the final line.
70 psi
